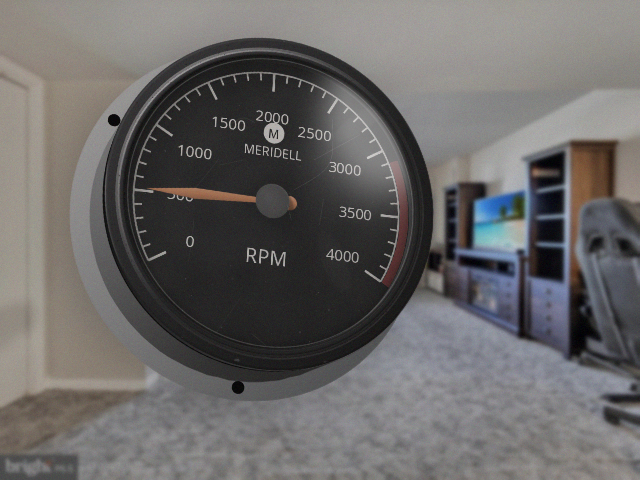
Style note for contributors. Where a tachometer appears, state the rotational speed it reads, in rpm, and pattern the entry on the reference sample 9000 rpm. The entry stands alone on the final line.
500 rpm
